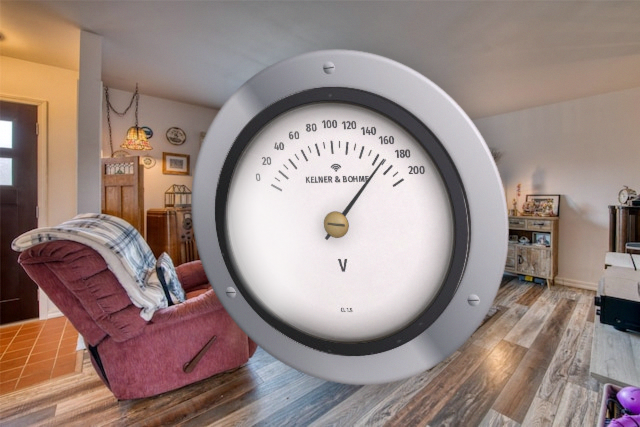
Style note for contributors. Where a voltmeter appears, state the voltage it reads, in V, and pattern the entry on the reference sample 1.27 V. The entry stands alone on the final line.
170 V
